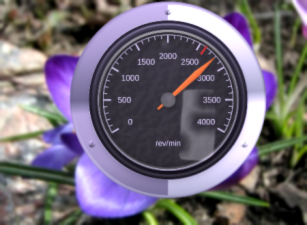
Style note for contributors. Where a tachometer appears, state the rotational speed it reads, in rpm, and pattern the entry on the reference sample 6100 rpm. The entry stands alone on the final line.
2800 rpm
